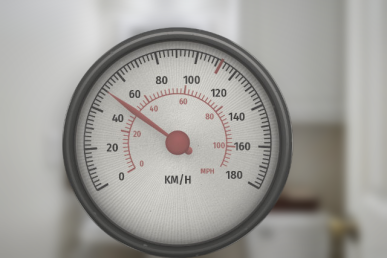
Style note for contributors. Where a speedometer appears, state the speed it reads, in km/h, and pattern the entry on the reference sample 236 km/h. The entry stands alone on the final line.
50 km/h
